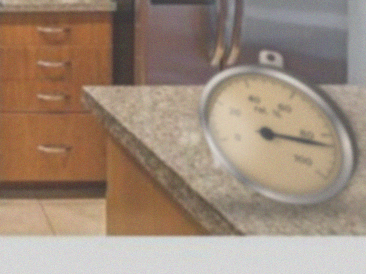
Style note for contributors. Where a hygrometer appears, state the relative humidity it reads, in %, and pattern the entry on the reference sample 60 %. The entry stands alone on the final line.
84 %
